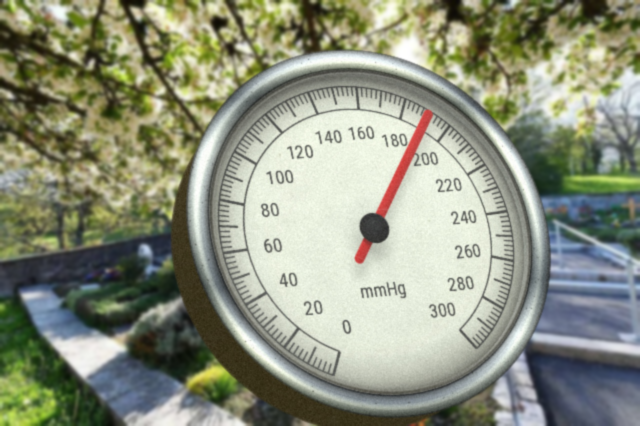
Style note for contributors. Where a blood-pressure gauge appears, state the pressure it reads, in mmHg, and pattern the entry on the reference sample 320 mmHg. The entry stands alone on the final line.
190 mmHg
